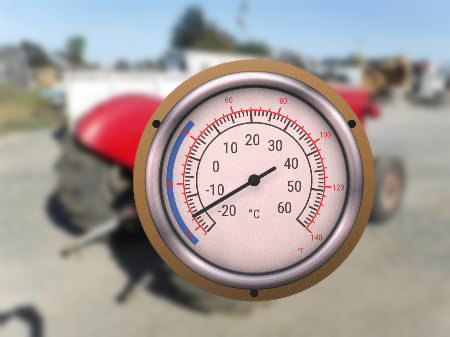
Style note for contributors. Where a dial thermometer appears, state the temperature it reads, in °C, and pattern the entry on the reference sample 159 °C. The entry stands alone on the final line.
-15 °C
